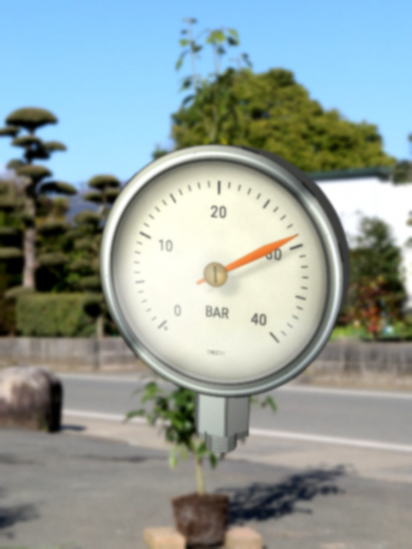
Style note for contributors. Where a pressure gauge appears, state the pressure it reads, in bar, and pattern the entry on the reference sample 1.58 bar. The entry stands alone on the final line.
29 bar
